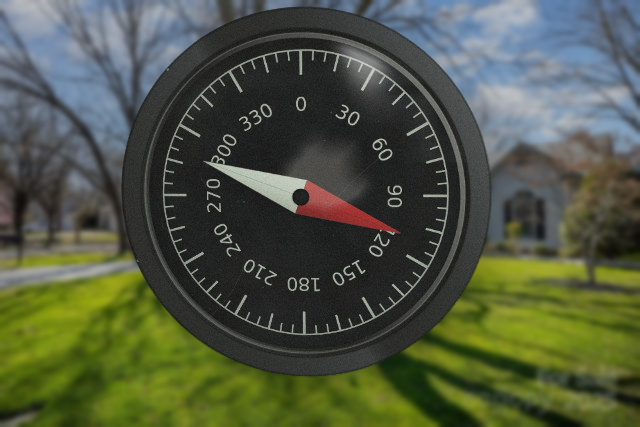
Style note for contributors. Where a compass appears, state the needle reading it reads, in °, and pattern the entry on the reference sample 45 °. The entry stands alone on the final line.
110 °
